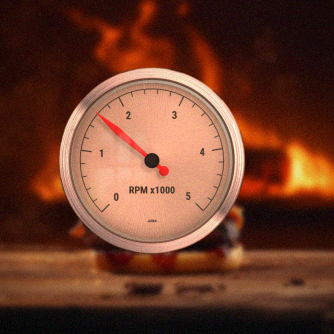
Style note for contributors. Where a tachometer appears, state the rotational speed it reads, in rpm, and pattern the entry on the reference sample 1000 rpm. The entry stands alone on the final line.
1600 rpm
